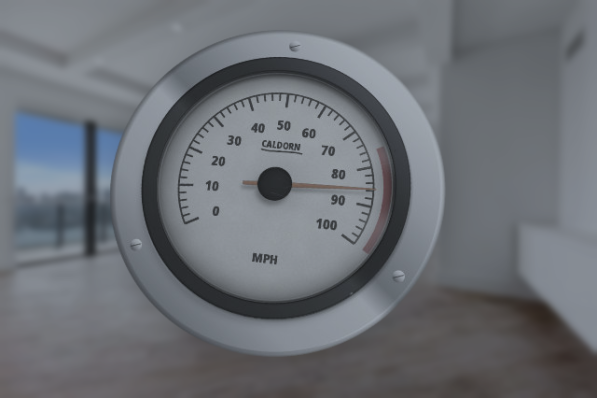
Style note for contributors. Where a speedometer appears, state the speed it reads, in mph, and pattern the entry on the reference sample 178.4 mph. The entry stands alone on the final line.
86 mph
